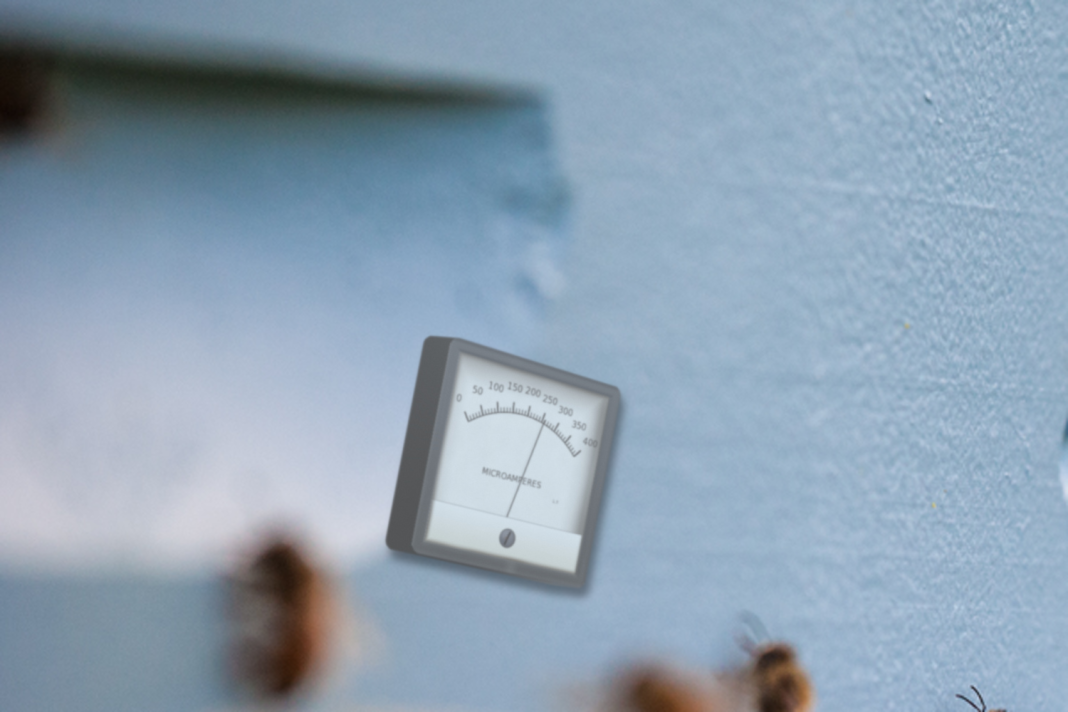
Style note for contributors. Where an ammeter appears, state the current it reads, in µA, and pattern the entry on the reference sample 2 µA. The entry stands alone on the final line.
250 µA
